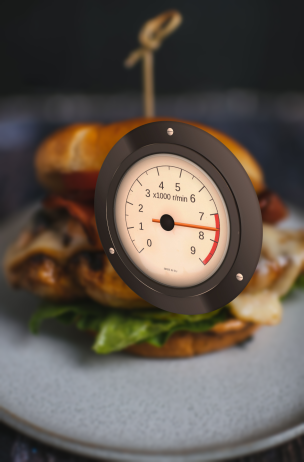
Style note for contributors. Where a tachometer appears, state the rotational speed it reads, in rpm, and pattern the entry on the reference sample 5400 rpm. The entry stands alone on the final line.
7500 rpm
